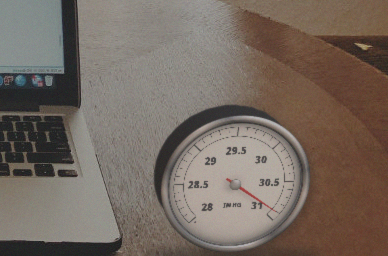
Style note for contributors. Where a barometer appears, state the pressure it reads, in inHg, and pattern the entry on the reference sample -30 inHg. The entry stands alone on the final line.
30.9 inHg
